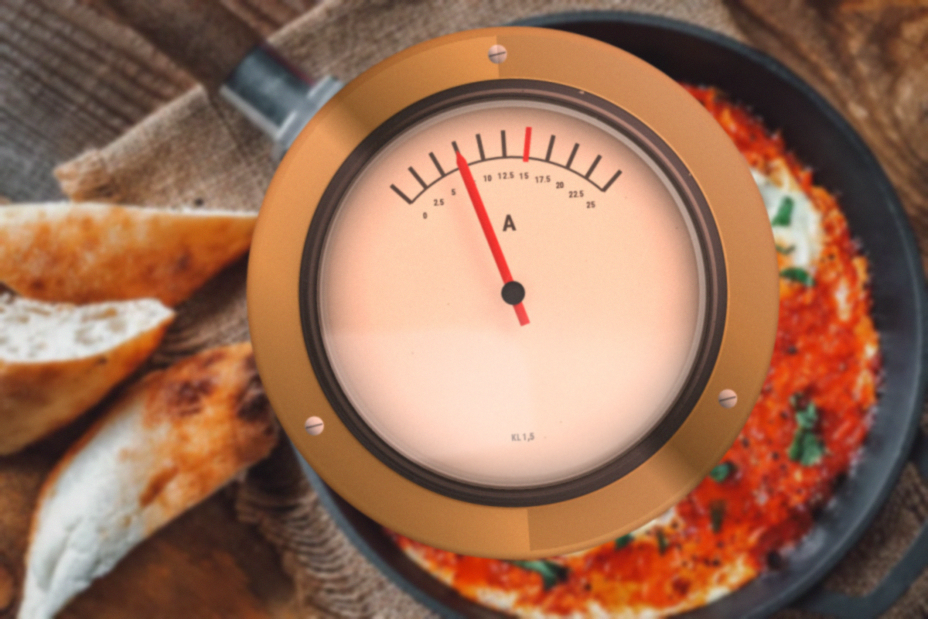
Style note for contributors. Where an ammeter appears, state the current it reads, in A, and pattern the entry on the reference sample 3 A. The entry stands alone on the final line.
7.5 A
